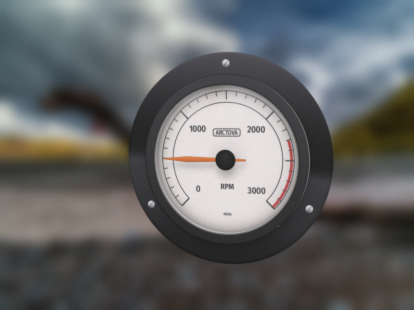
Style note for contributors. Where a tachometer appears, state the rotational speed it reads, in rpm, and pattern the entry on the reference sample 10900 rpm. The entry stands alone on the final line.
500 rpm
